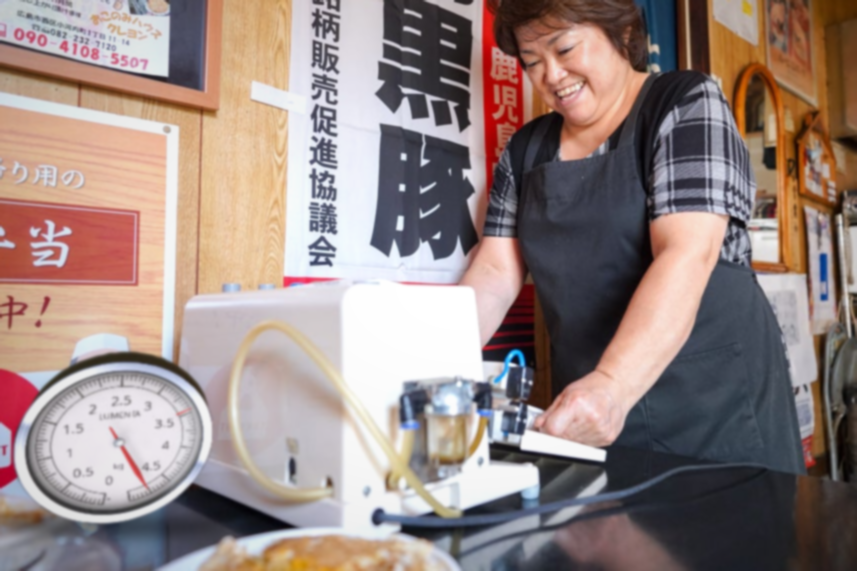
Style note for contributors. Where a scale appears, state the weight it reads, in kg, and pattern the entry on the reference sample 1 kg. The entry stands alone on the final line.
4.75 kg
